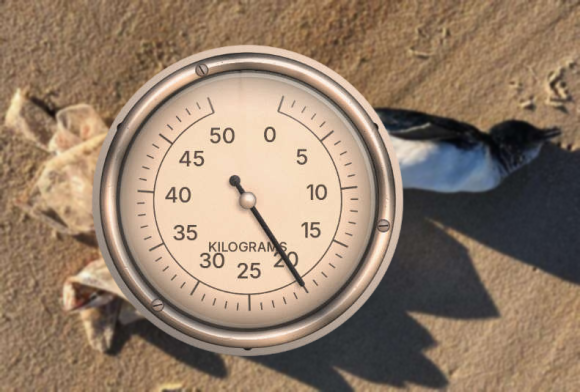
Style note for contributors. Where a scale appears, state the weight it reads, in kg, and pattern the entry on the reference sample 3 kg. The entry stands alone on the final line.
20 kg
